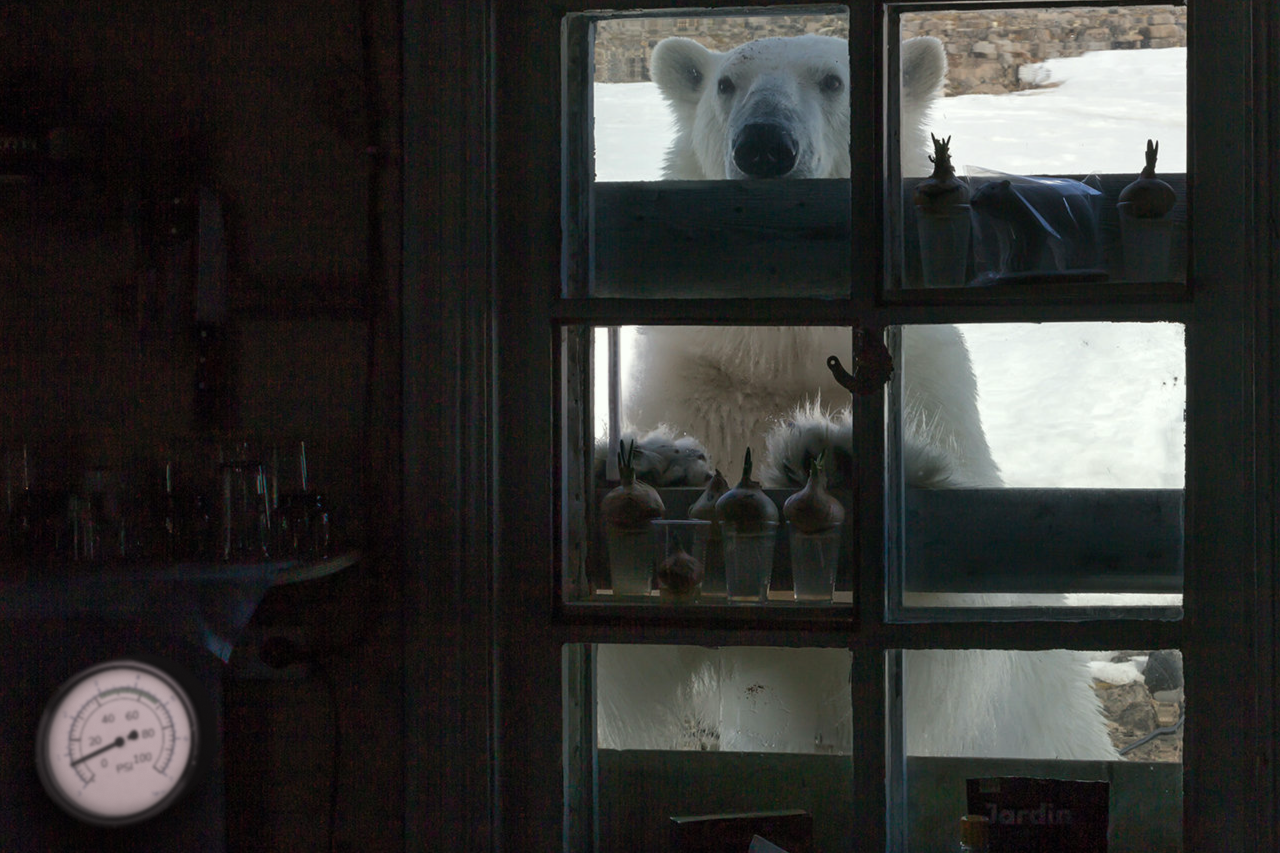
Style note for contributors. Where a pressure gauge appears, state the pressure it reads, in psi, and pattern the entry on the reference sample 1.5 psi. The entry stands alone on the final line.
10 psi
